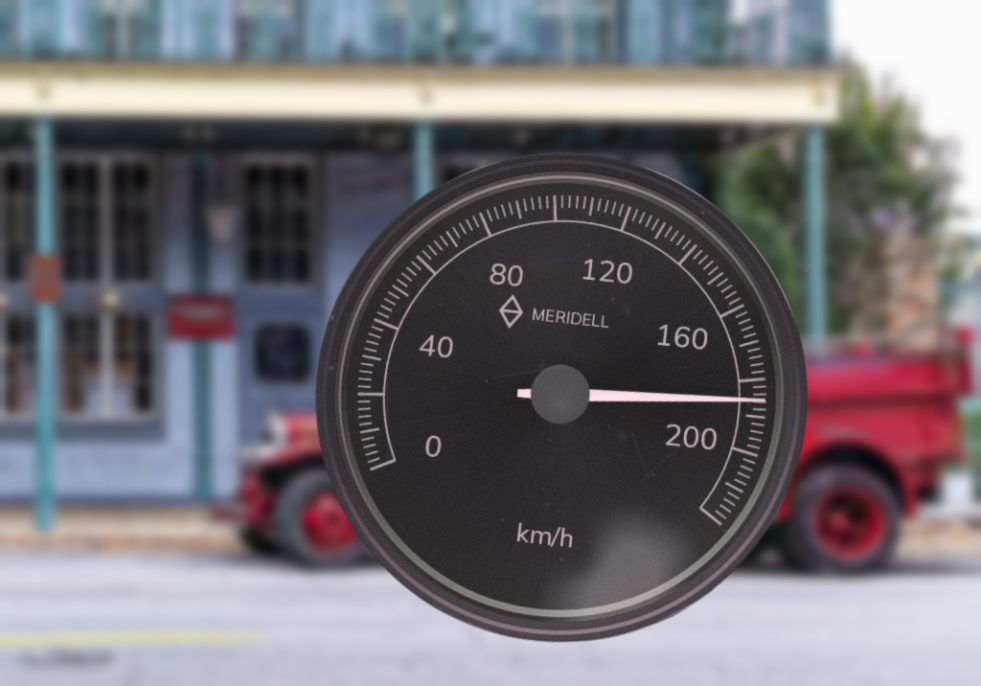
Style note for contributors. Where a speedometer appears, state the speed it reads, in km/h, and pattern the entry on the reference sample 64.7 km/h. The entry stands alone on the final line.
186 km/h
